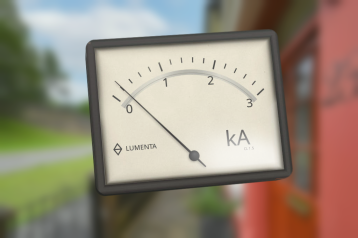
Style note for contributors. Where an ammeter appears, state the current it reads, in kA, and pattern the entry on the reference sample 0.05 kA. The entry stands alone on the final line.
0.2 kA
